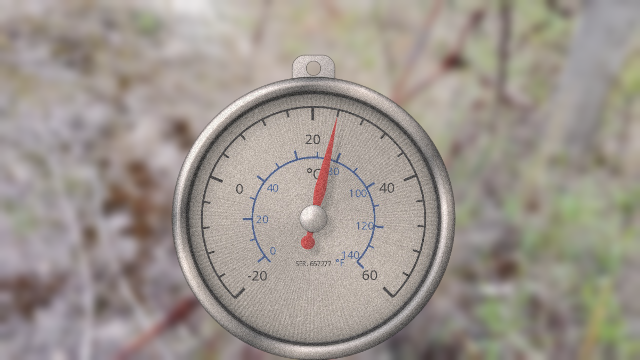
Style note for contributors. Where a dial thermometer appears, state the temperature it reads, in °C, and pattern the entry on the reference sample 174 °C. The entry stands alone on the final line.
24 °C
